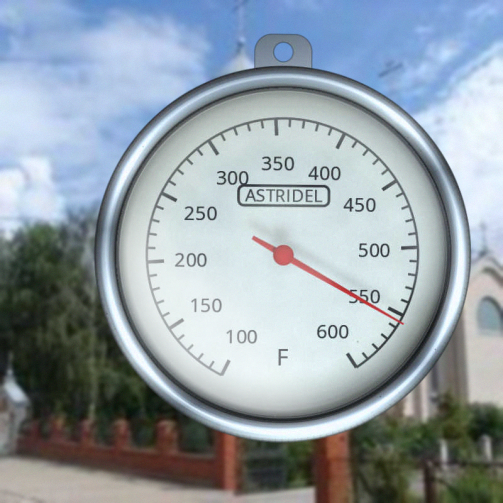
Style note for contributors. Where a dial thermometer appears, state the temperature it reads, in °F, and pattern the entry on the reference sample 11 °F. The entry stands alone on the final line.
555 °F
